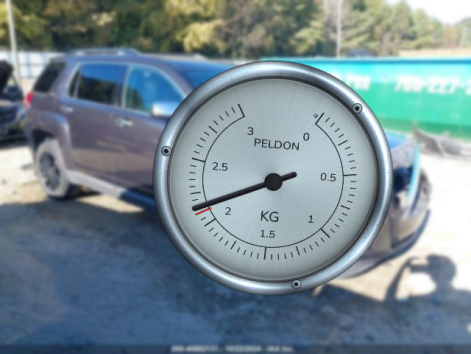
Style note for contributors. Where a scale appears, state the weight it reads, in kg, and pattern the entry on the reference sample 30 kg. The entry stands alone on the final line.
2.15 kg
